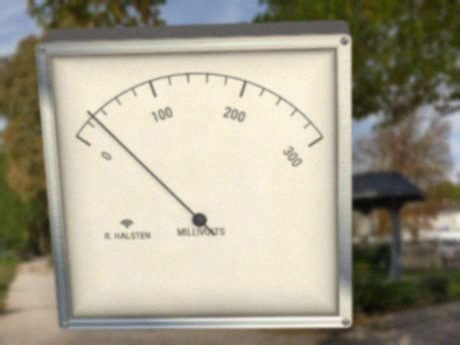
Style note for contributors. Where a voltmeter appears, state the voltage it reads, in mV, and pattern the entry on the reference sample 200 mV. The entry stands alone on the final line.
30 mV
